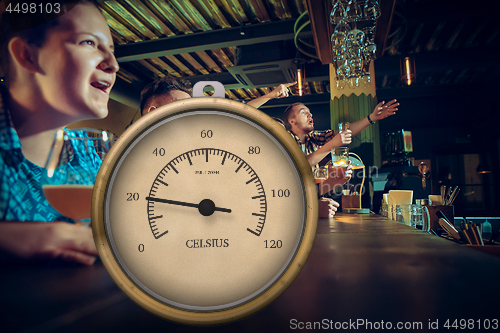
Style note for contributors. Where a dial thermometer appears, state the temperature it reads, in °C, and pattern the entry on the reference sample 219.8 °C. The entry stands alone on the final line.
20 °C
